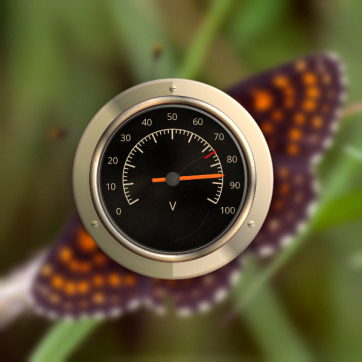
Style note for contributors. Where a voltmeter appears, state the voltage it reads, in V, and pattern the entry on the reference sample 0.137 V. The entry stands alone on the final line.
86 V
